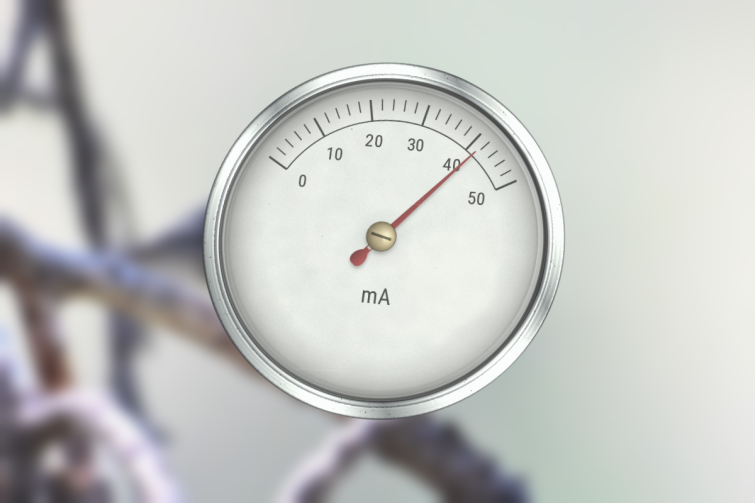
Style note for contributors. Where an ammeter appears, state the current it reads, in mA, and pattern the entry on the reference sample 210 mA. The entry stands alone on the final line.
42 mA
